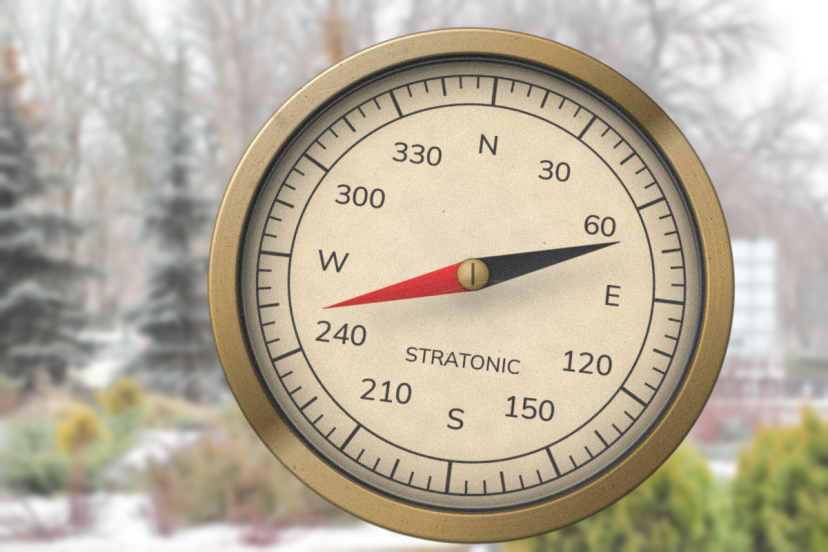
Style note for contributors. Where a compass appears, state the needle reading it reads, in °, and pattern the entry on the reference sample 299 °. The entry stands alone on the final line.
250 °
